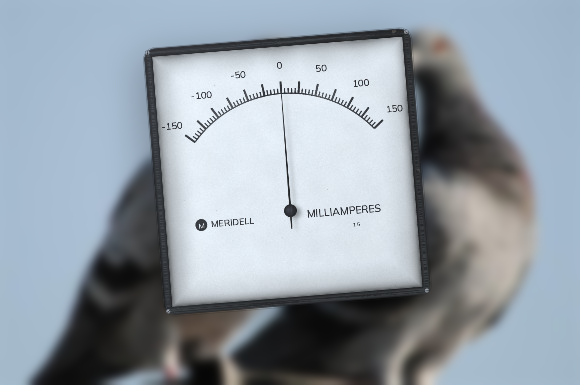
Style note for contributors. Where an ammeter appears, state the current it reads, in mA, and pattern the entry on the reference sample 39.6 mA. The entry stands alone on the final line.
0 mA
